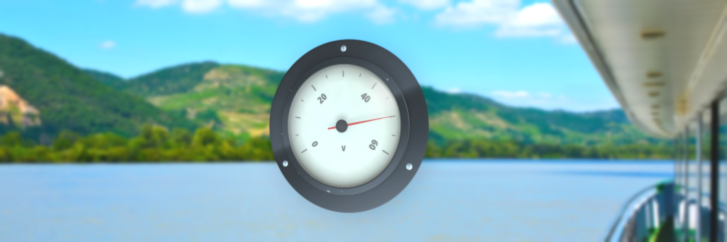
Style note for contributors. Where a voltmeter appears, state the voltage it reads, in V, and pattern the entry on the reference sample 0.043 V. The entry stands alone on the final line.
50 V
